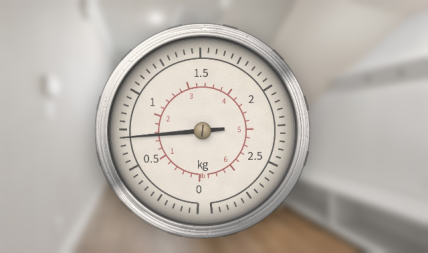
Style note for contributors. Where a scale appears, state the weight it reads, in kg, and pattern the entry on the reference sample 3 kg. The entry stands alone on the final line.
0.7 kg
